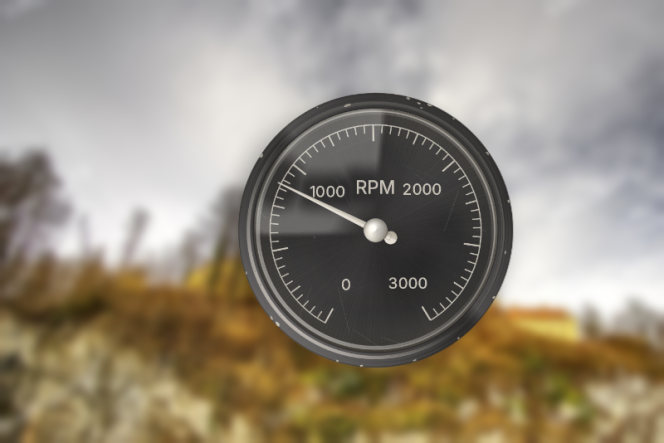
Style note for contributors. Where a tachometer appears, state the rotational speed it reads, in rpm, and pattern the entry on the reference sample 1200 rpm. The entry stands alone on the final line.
875 rpm
